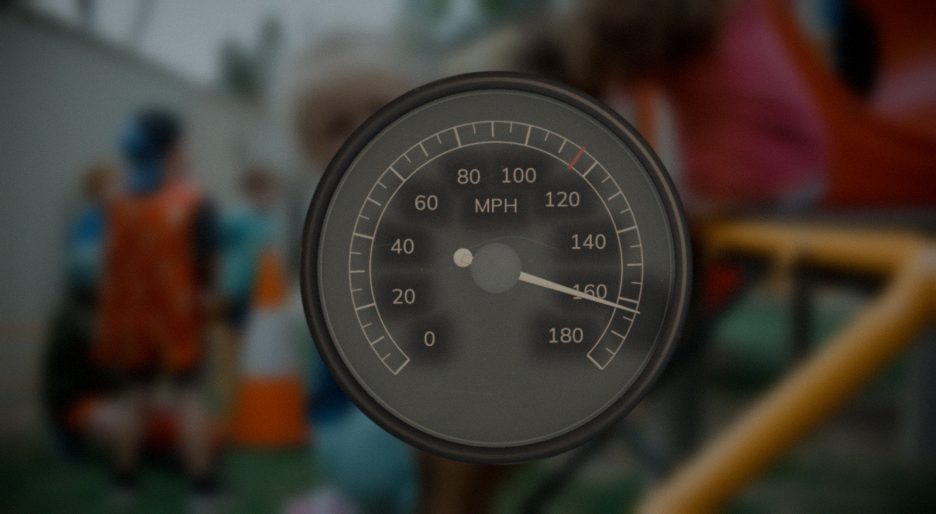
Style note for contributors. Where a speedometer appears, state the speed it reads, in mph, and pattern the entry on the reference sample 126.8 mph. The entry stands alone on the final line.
162.5 mph
